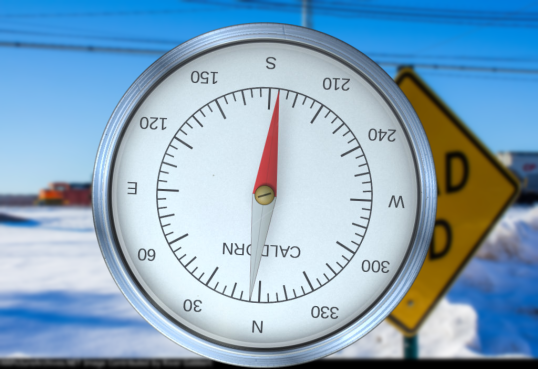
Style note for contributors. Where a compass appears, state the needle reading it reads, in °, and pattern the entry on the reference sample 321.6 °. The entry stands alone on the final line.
185 °
